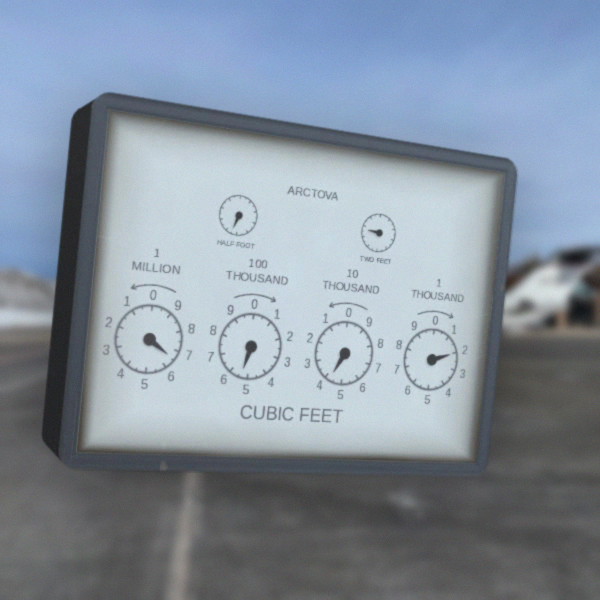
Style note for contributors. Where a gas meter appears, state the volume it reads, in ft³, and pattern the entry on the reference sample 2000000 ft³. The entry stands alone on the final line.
654200 ft³
